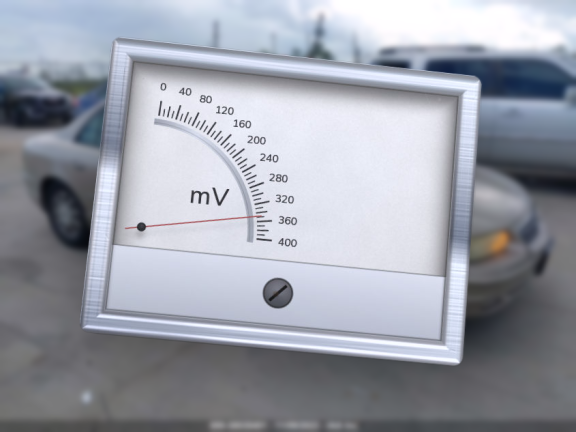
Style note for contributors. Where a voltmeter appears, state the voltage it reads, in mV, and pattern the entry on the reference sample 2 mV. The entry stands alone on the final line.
350 mV
